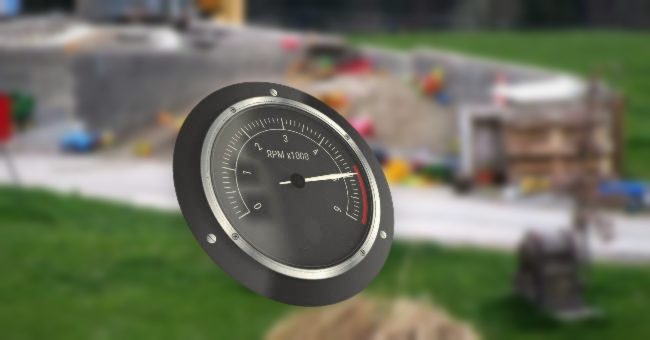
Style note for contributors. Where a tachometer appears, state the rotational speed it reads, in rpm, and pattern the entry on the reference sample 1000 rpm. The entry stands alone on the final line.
5000 rpm
